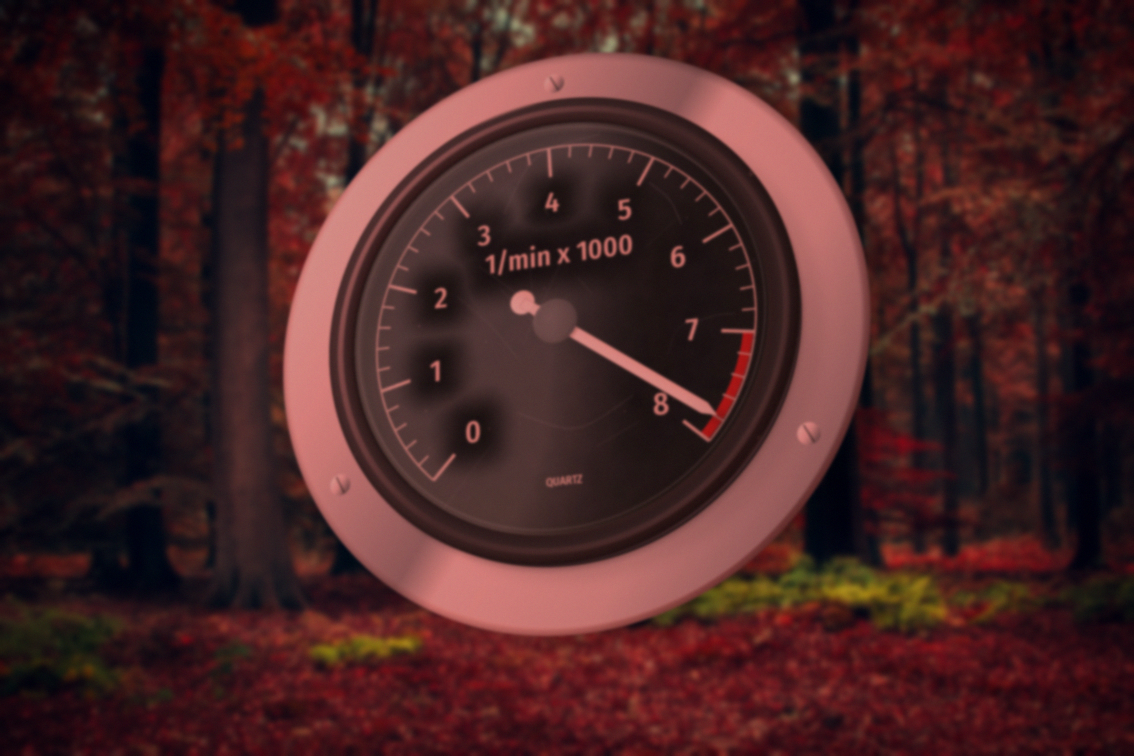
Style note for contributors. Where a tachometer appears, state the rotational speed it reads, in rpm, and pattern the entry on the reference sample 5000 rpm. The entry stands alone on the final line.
7800 rpm
